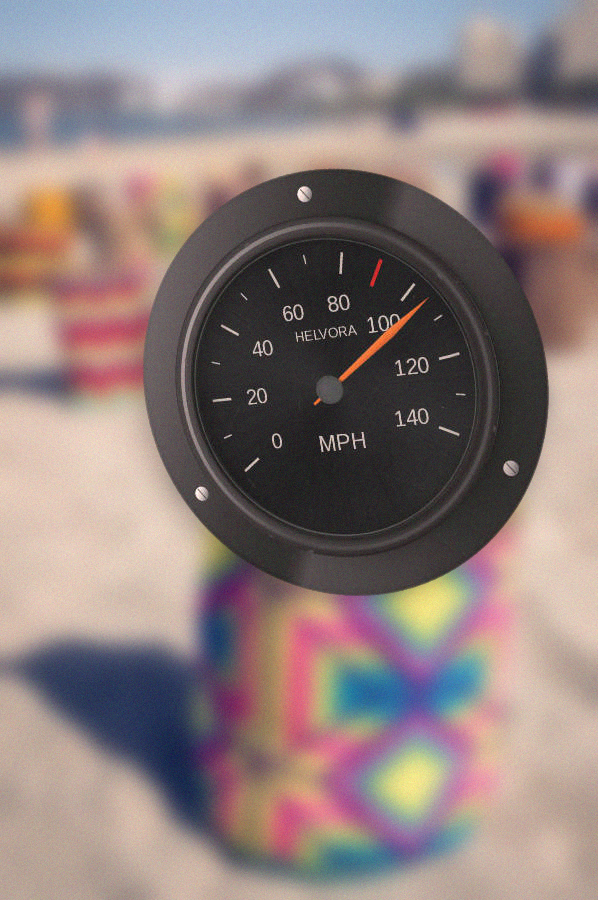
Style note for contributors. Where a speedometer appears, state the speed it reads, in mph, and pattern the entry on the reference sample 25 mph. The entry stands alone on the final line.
105 mph
